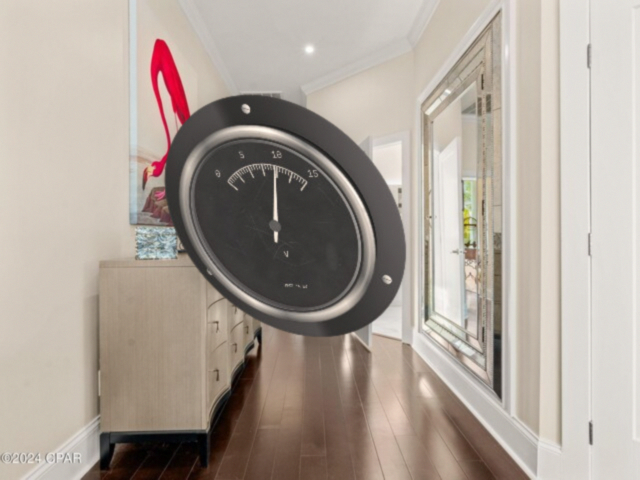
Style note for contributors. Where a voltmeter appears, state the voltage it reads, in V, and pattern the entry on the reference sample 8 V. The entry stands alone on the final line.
10 V
